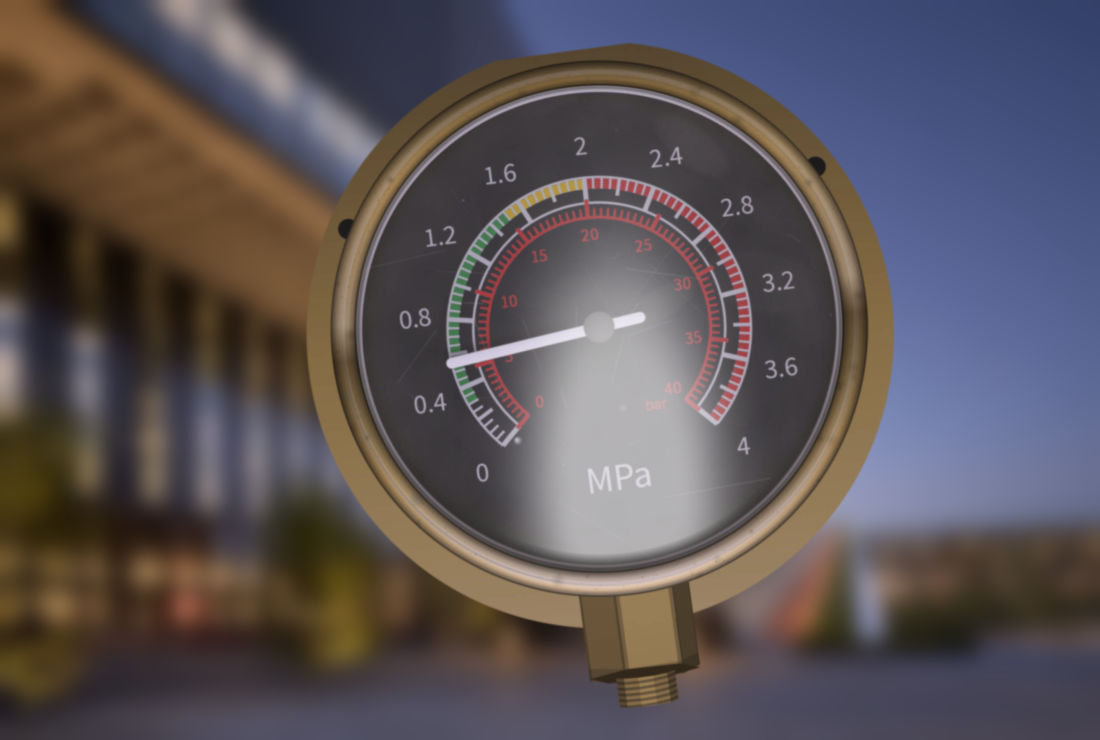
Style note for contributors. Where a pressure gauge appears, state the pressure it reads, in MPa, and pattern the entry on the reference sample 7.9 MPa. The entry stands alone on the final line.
0.55 MPa
